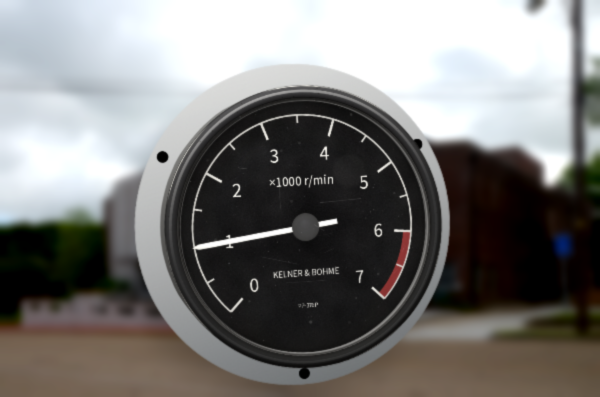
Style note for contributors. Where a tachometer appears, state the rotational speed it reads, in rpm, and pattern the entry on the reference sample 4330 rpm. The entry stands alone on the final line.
1000 rpm
